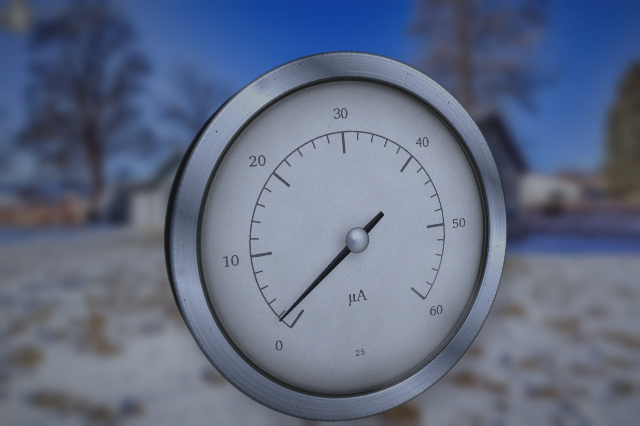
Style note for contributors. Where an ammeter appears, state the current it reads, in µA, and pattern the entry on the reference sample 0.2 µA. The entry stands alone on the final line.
2 µA
